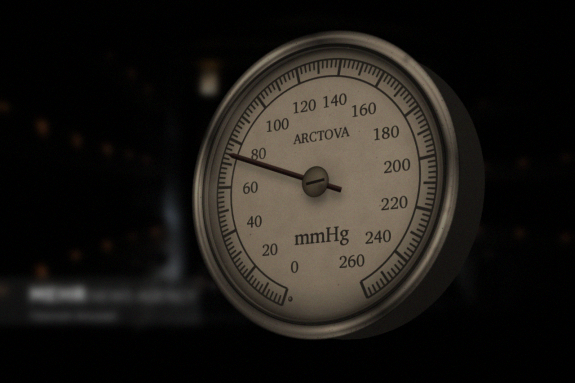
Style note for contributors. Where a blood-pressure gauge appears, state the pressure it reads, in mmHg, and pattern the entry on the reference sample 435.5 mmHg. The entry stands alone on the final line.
74 mmHg
